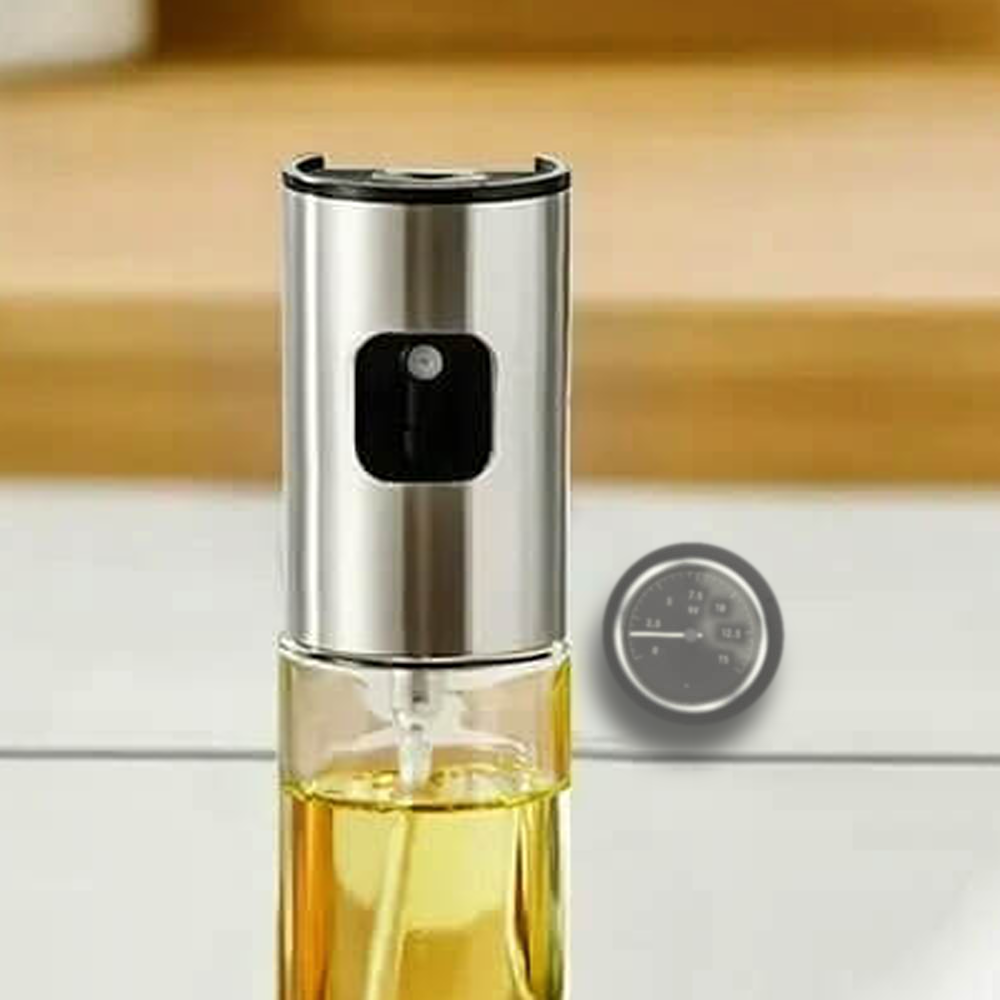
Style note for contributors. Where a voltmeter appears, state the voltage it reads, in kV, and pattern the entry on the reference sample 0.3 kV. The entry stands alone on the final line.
1.5 kV
